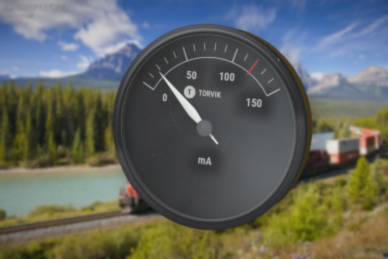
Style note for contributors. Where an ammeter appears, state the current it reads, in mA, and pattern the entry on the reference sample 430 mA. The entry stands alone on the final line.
20 mA
